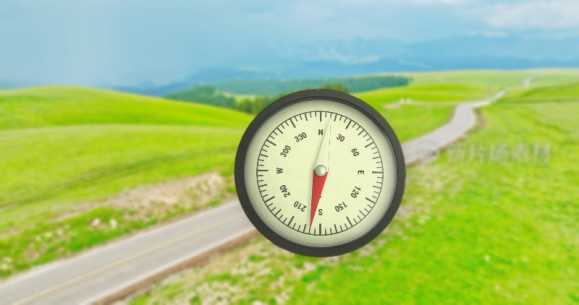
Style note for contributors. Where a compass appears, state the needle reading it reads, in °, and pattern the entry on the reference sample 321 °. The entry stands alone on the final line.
190 °
